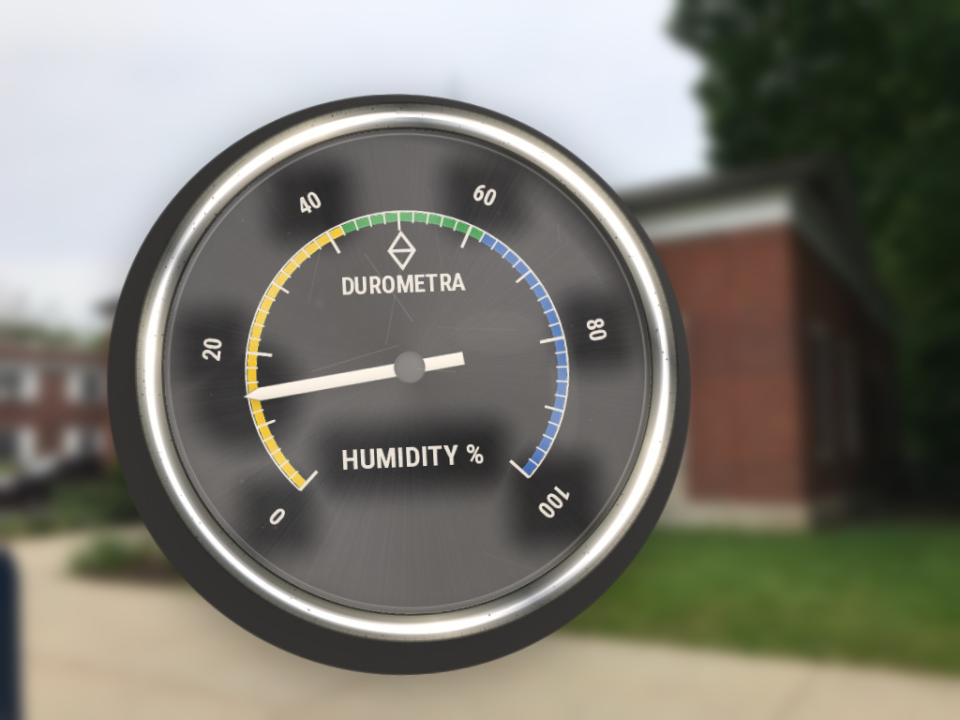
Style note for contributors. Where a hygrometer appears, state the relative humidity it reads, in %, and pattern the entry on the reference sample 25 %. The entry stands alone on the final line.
14 %
